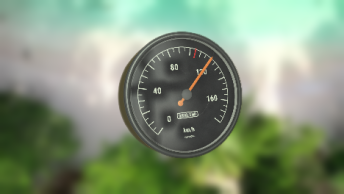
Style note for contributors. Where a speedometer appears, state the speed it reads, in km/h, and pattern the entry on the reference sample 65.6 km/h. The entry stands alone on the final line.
120 km/h
